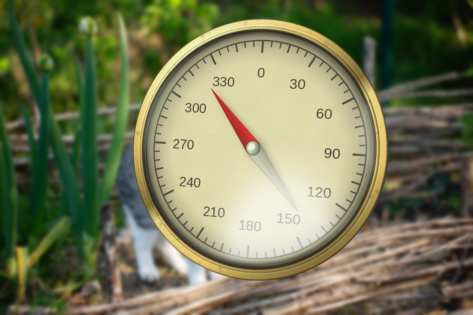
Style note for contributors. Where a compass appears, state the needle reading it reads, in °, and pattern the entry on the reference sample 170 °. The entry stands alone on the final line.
320 °
